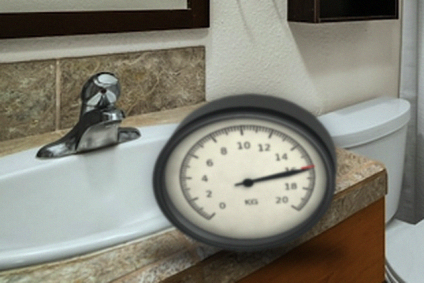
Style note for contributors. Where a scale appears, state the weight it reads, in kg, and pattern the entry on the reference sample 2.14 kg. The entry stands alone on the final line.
16 kg
